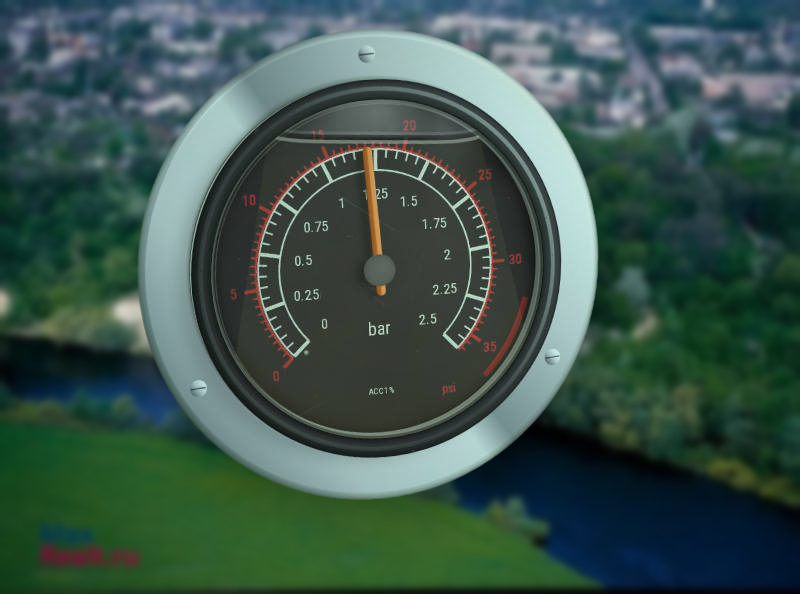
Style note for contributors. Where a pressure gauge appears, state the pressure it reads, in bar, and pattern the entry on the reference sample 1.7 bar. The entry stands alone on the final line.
1.2 bar
